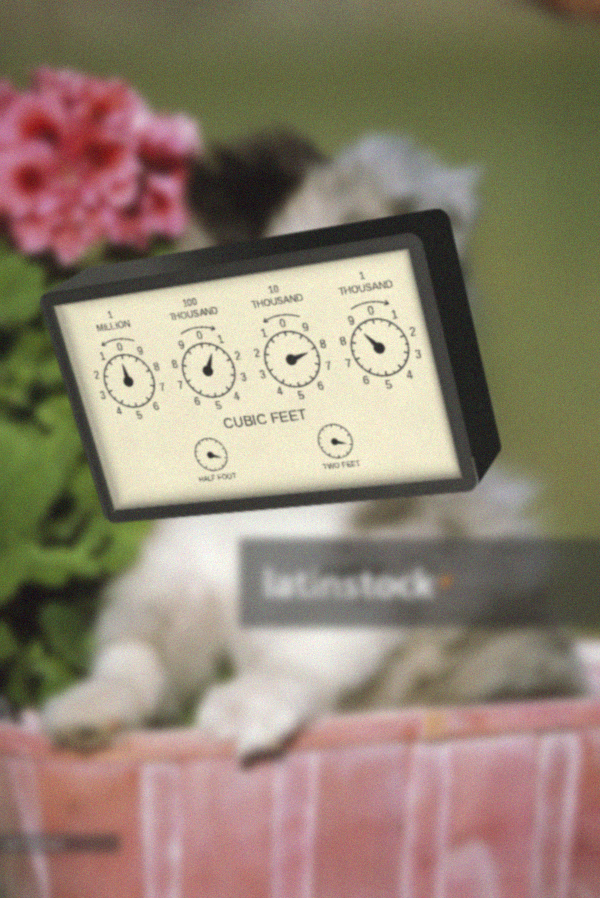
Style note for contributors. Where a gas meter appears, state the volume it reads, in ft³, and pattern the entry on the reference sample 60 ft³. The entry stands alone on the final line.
7900 ft³
